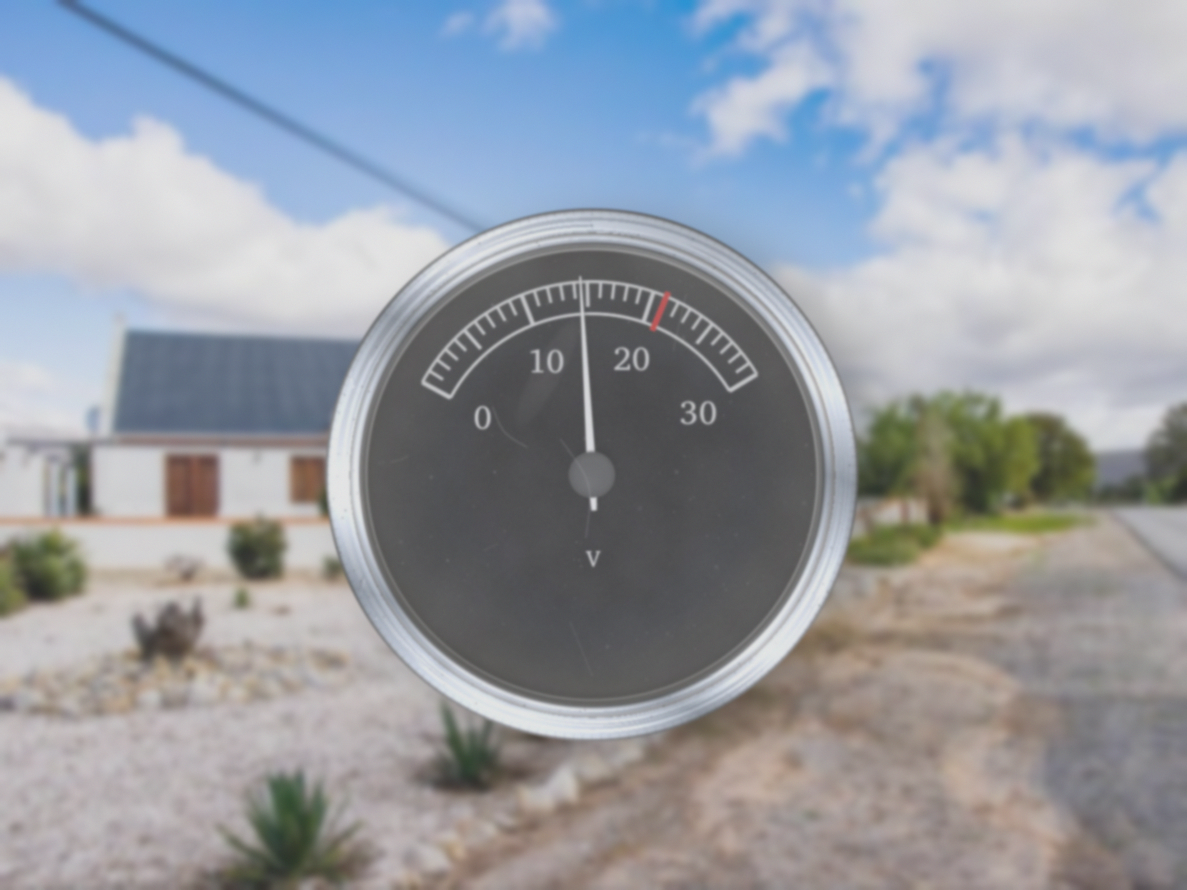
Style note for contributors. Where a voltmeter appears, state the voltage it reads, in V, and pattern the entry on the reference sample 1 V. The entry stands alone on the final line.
14.5 V
